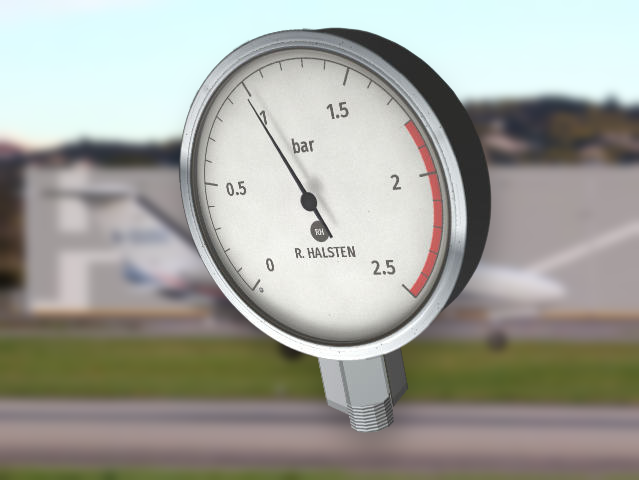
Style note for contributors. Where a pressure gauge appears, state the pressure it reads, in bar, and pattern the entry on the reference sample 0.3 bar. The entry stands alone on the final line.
1 bar
